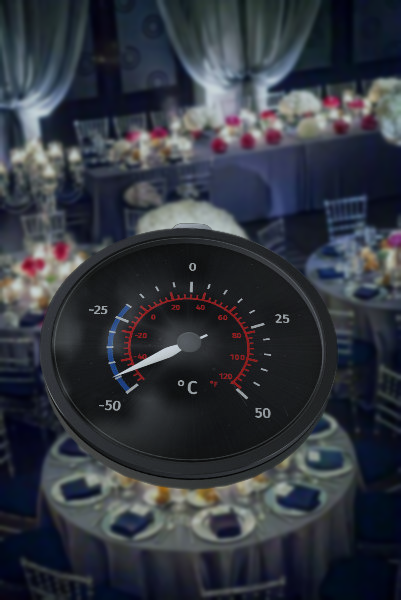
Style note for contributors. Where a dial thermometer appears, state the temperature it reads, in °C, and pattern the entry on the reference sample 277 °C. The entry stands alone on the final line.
-45 °C
